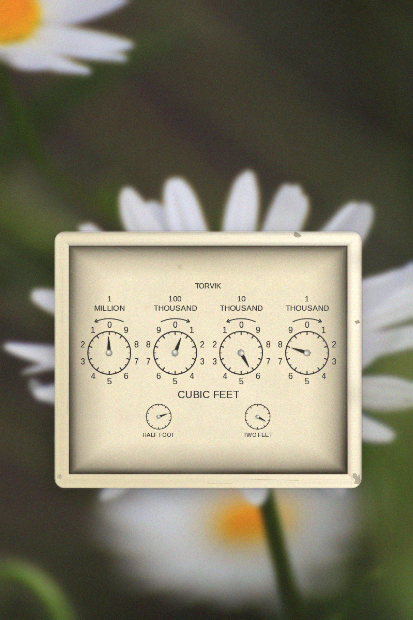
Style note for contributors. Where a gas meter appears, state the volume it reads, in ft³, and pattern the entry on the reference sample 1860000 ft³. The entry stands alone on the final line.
5800 ft³
